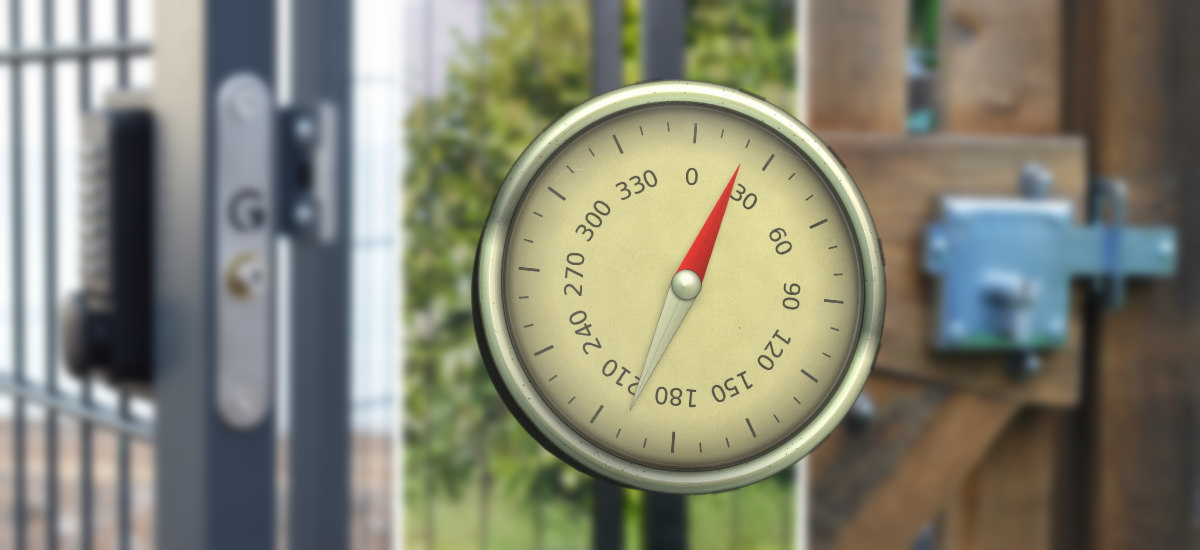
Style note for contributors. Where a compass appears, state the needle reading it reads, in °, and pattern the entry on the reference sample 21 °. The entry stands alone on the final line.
20 °
